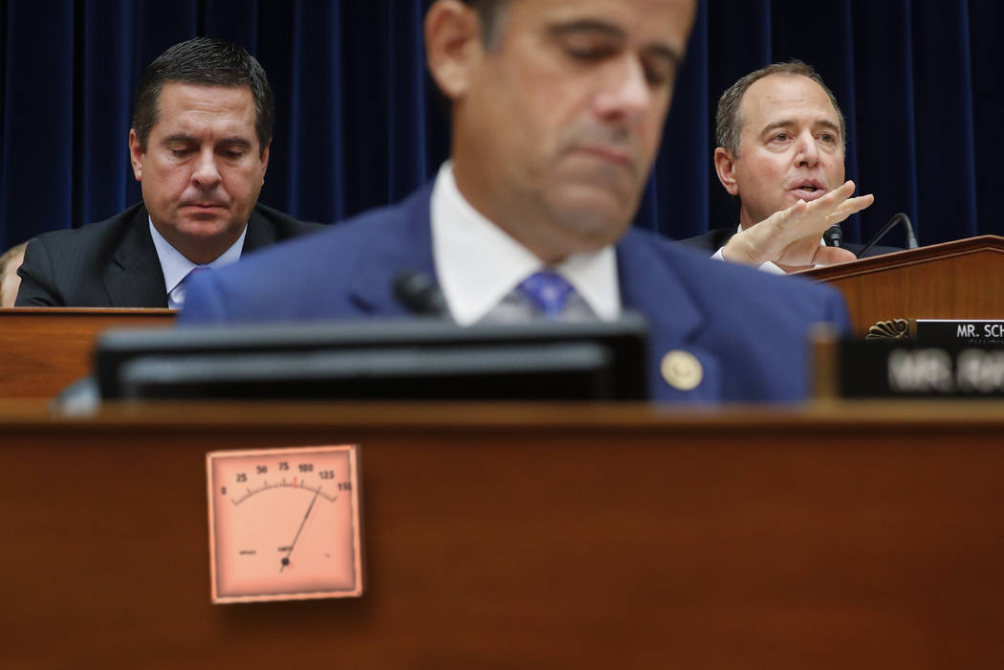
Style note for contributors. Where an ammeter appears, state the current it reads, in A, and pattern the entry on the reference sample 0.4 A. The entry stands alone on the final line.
125 A
